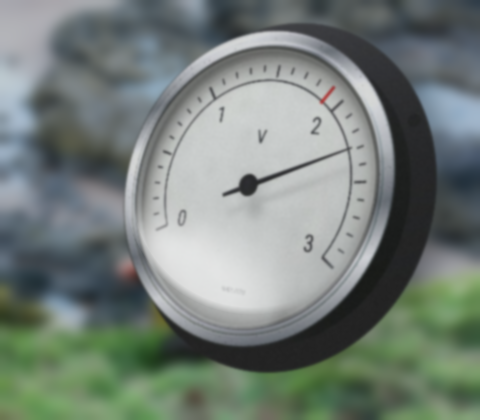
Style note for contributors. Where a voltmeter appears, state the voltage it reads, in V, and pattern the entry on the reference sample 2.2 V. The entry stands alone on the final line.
2.3 V
